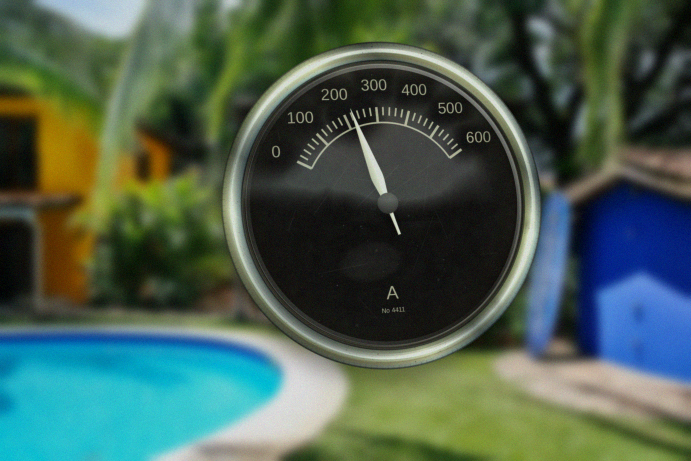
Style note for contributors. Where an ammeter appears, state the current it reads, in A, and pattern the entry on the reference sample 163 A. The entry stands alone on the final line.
220 A
